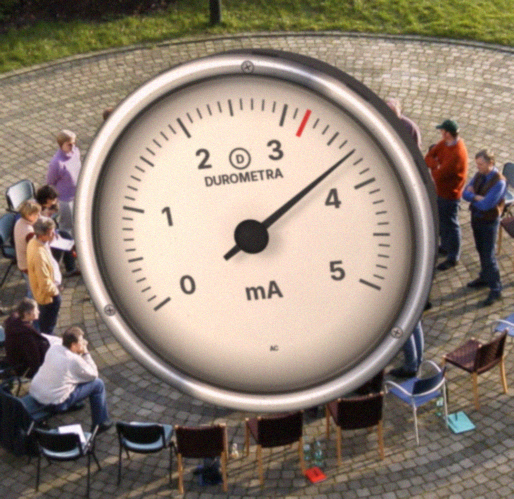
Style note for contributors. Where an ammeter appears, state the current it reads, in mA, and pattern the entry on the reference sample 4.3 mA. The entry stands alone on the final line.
3.7 mA
